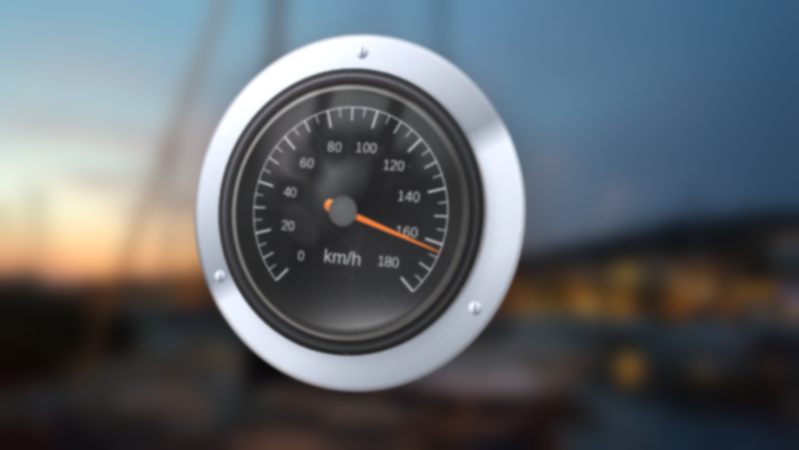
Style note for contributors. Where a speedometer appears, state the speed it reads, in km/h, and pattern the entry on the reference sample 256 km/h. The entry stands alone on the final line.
162.5 km/h
